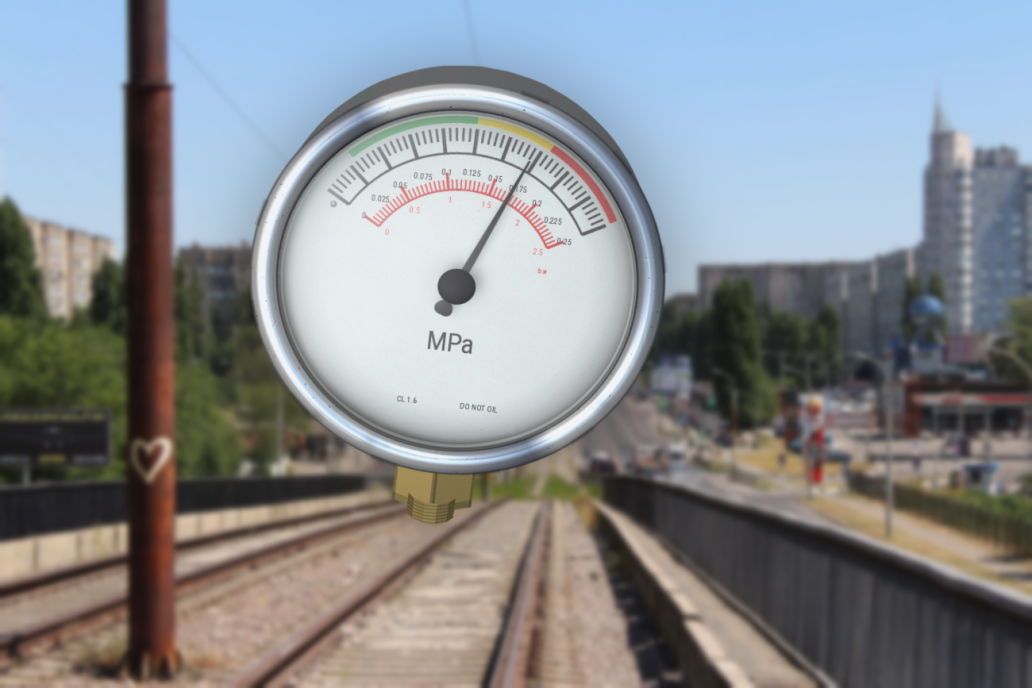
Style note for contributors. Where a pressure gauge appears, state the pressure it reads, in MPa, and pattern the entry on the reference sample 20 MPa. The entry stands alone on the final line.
0.17 MPa
